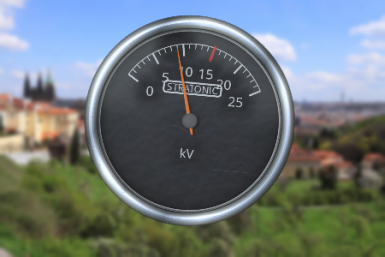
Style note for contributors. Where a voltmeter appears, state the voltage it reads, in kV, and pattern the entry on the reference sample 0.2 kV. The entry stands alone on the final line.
9 kV
